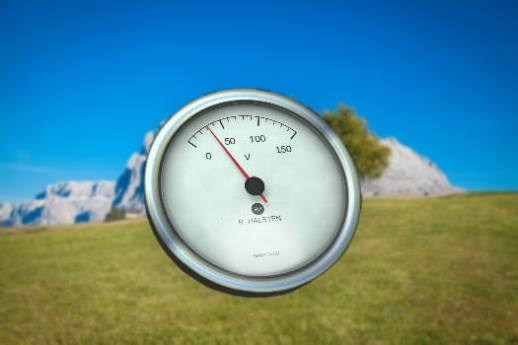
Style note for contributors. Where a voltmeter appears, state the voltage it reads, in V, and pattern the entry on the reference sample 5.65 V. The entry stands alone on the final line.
30 V
